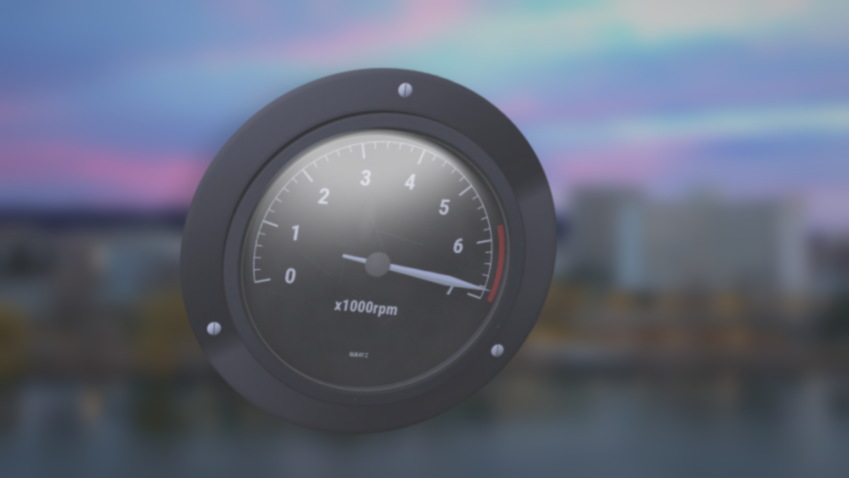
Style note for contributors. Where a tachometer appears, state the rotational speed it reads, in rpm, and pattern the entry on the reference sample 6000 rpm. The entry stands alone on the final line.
6800 rpm
